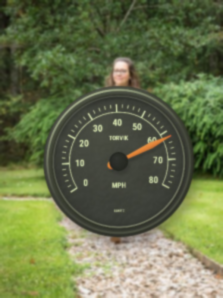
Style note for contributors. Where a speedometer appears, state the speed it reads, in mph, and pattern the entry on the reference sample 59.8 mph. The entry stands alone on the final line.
62 mph
